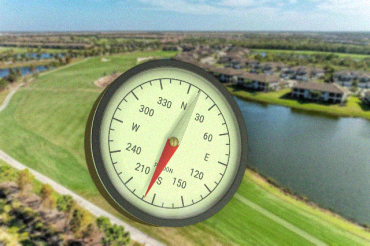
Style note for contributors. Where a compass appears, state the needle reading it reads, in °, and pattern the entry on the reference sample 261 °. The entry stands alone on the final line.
190 °
